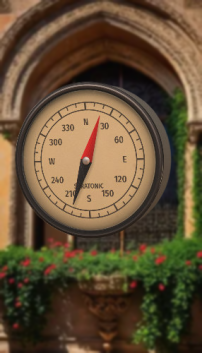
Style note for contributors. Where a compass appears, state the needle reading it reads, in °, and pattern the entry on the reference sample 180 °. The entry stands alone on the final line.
20 °
